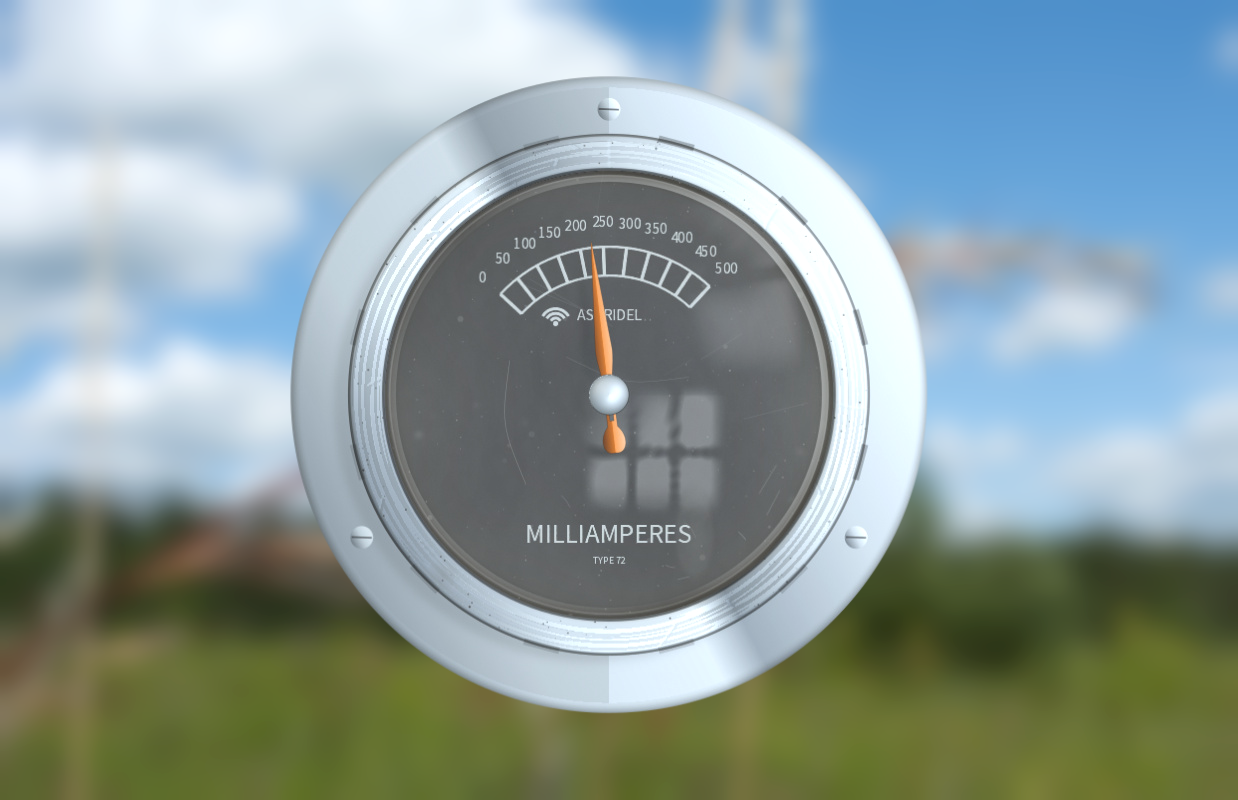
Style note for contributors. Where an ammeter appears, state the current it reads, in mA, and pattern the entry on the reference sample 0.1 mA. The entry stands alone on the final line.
225 mA
